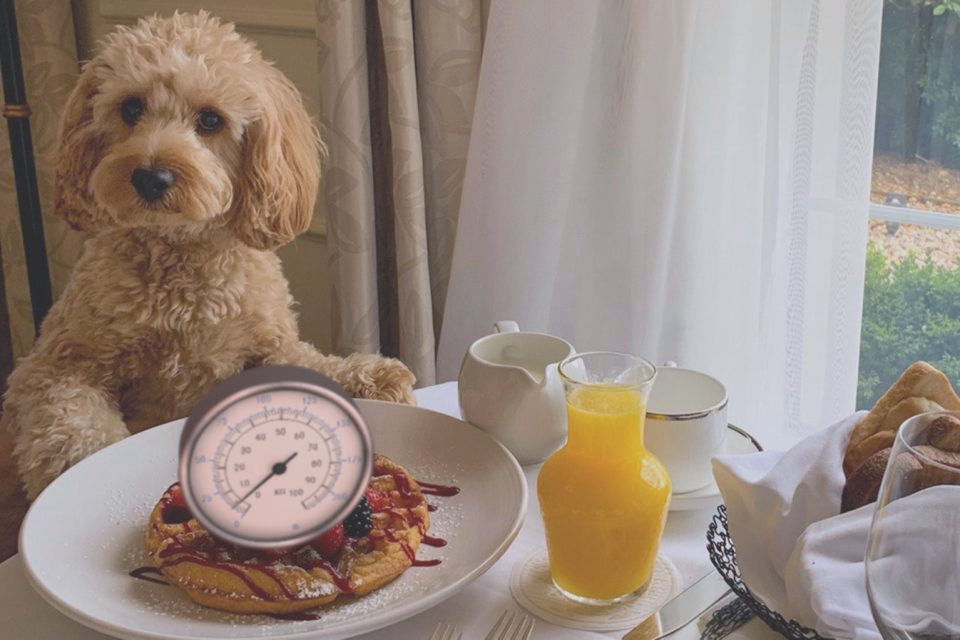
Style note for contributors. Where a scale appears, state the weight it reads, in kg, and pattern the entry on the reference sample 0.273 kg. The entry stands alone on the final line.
5 kg
